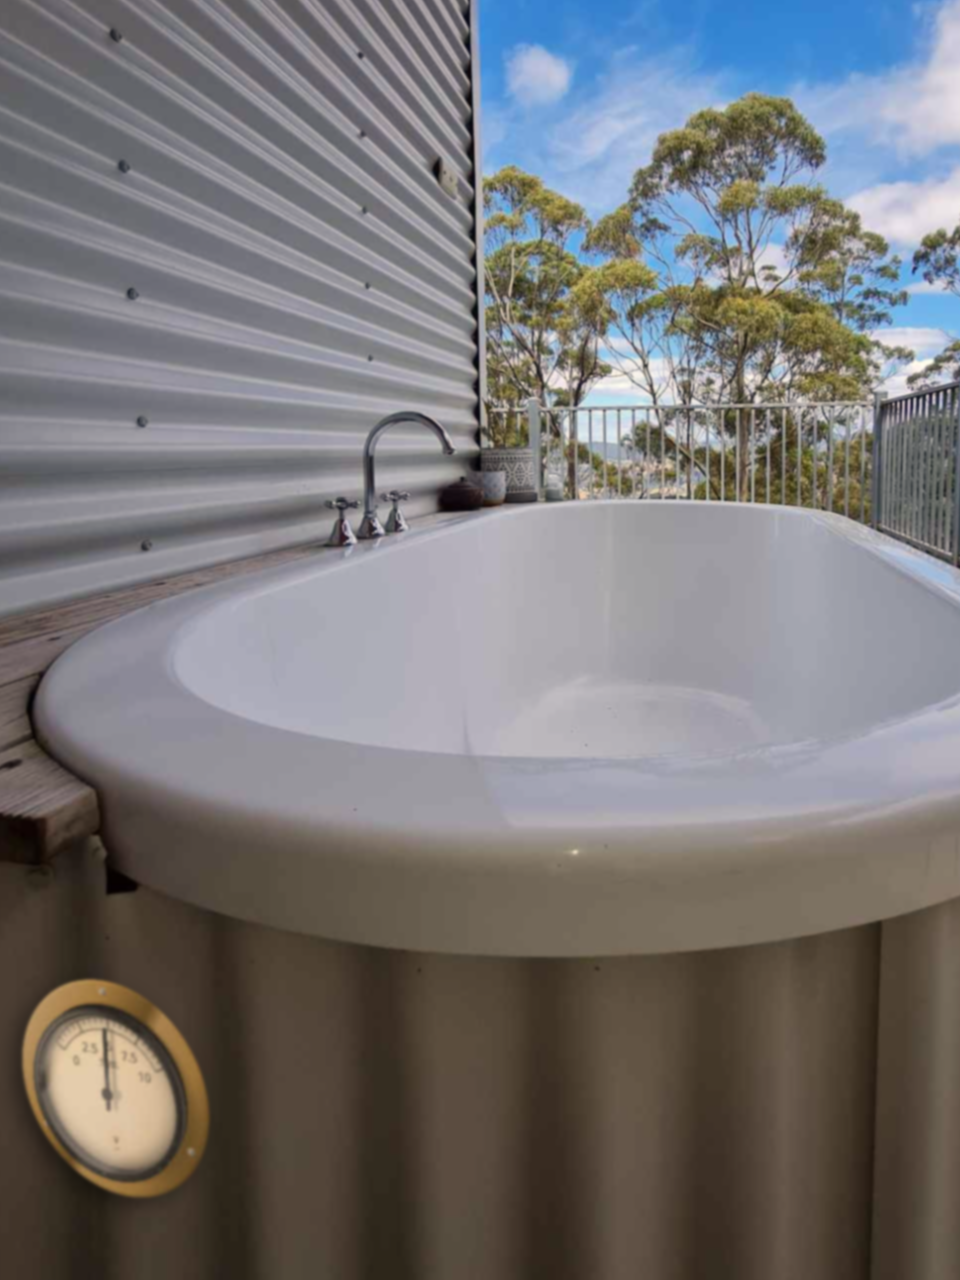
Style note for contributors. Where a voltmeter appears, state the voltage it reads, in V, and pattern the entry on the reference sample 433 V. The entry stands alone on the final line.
5 V
